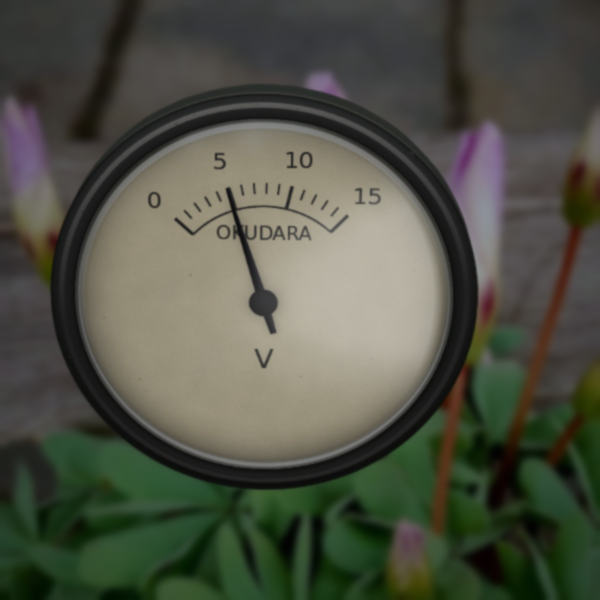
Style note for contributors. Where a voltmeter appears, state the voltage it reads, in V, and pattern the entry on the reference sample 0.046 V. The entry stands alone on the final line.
5 V
